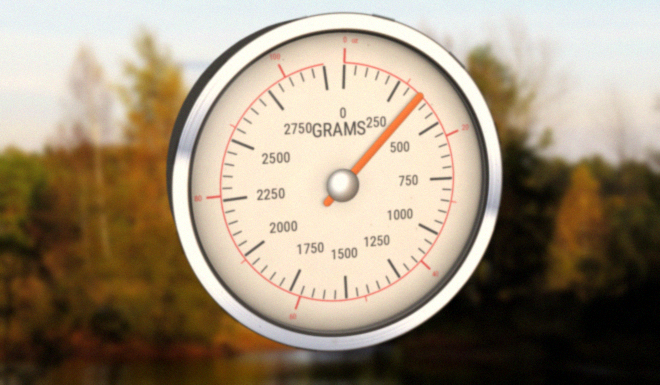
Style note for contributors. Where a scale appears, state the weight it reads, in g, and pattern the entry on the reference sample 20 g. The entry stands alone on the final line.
350 g
